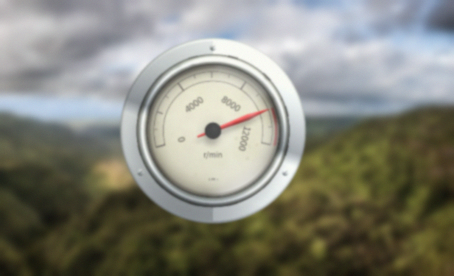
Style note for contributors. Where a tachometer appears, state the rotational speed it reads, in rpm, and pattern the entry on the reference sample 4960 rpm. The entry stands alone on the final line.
10000 rpm
